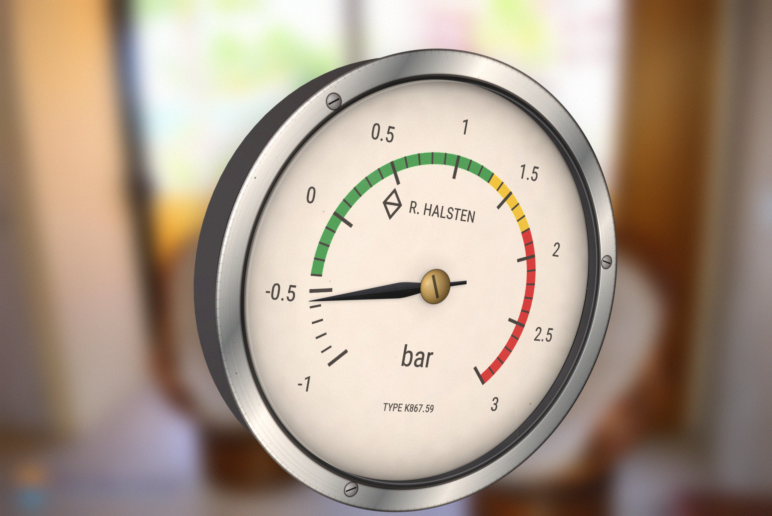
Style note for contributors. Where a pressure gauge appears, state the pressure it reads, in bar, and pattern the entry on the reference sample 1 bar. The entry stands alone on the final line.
-0.55 bar
